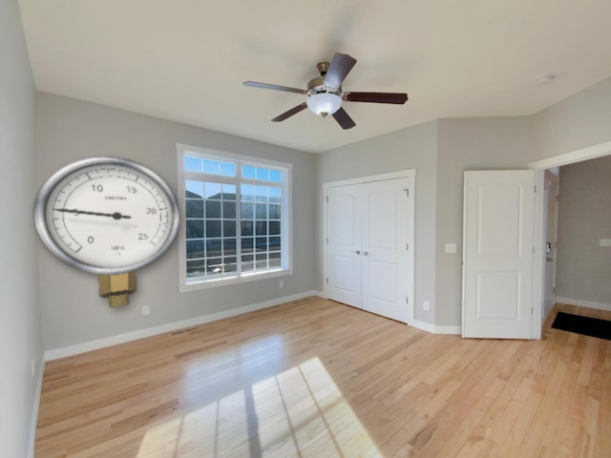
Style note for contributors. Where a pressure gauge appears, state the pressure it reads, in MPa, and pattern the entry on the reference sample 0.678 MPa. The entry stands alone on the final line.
5 MPa
